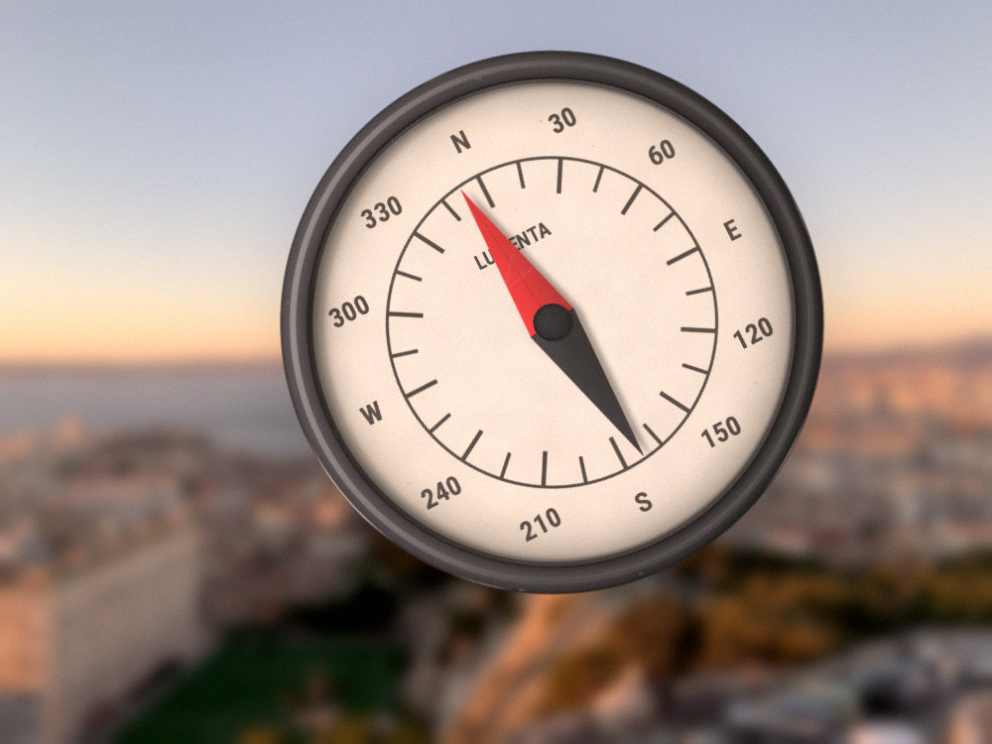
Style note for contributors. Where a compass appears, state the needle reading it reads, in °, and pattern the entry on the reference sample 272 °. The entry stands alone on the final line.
352.5 °
